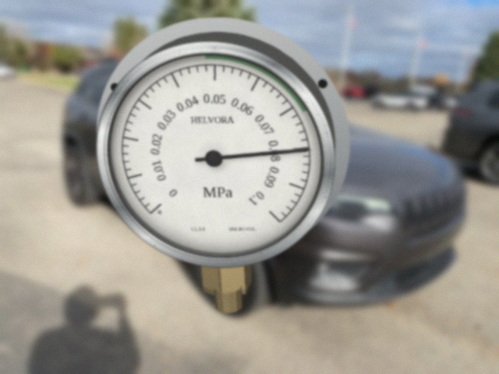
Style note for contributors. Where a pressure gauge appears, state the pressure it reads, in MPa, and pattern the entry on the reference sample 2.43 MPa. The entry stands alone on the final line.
0.08 MPa
